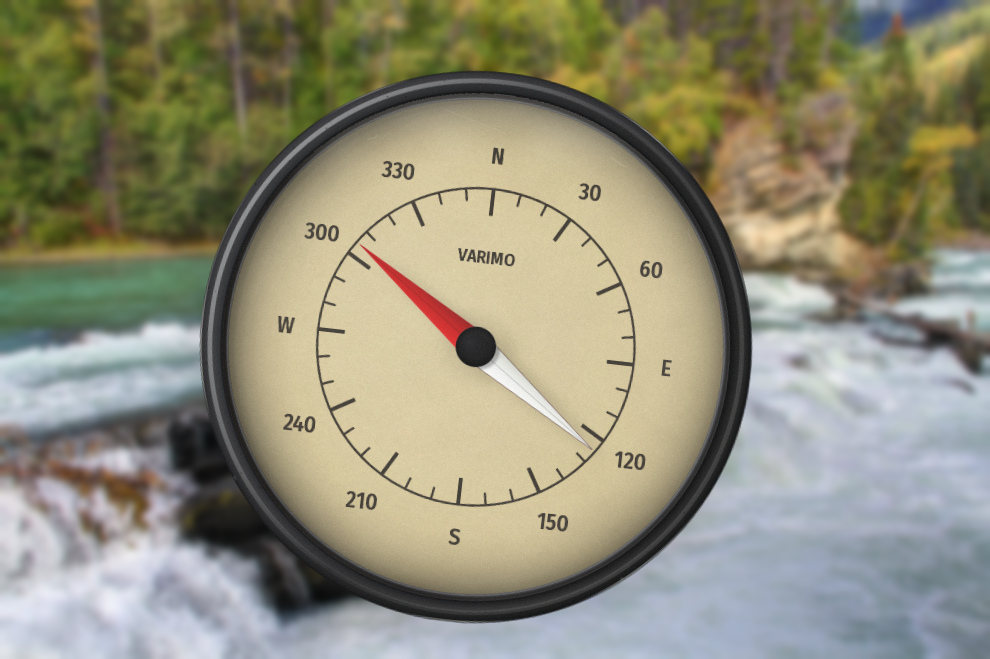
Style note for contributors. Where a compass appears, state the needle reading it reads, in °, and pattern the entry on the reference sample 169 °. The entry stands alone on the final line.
305 °
